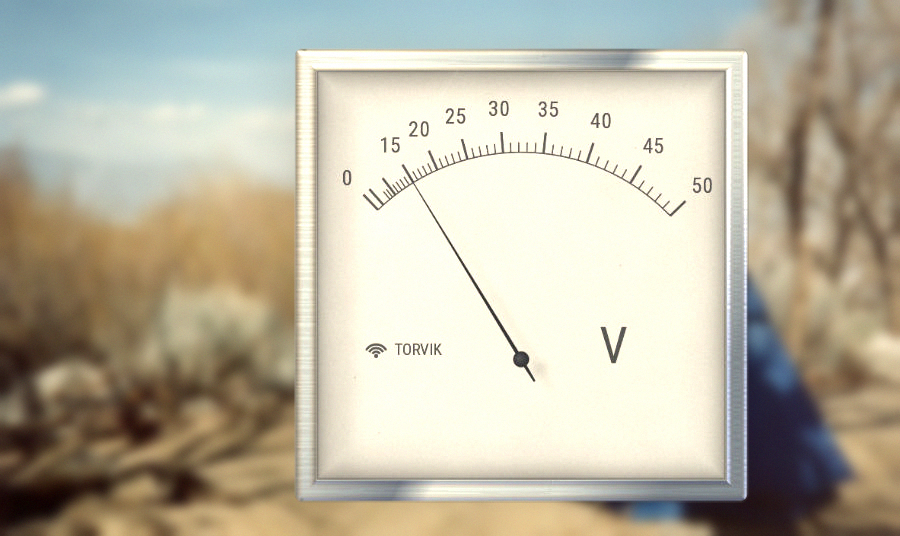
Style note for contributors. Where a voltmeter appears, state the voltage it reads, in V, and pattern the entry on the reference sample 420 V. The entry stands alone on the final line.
15 V
